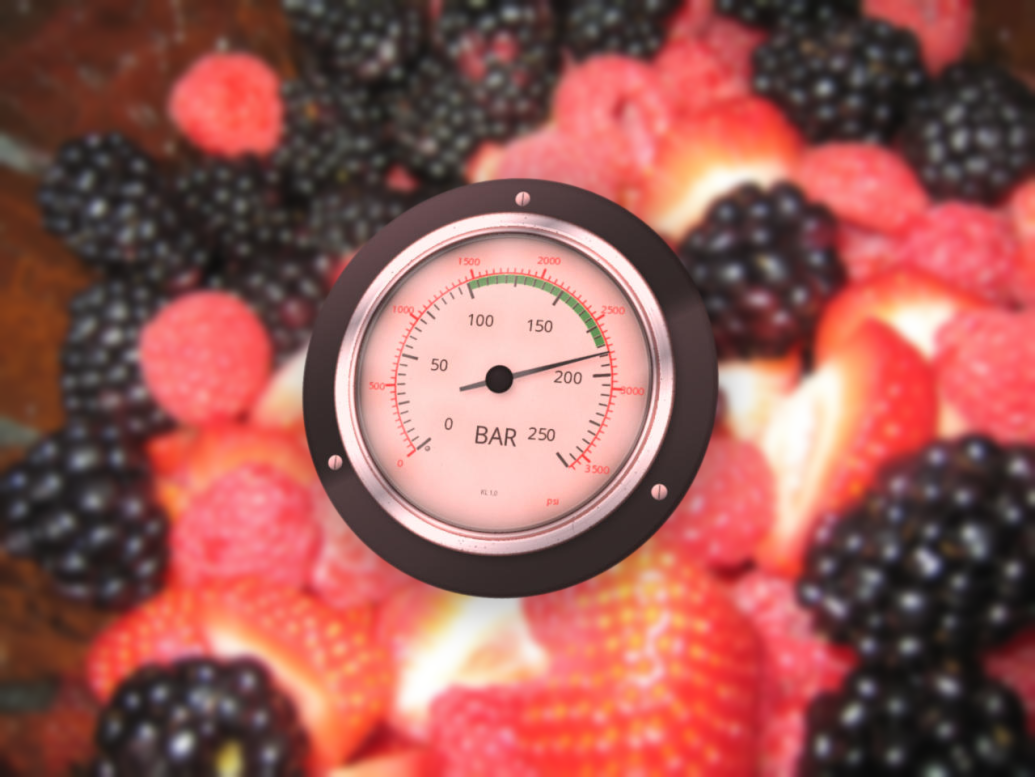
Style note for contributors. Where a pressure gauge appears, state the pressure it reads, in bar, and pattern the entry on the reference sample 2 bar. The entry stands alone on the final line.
190 bar
